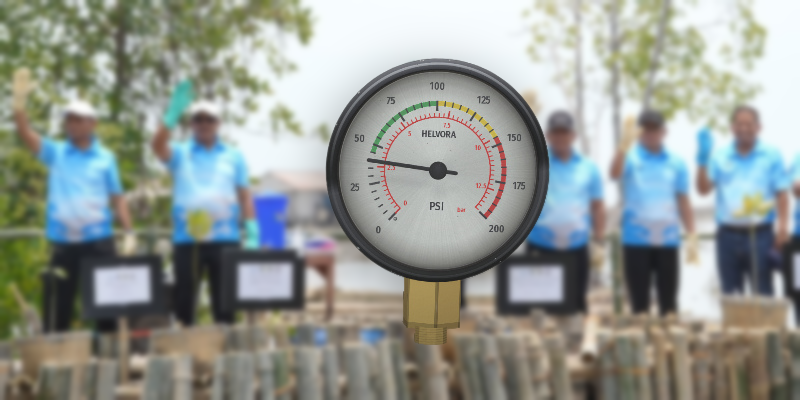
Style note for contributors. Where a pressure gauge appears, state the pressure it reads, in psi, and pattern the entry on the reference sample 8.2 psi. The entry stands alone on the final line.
40 psi
